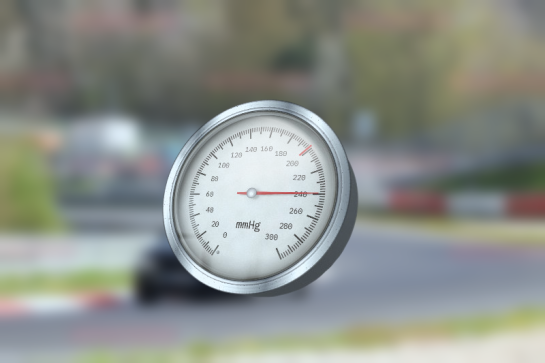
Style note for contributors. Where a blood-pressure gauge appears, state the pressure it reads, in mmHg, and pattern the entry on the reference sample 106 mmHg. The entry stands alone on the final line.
240 mmHg
